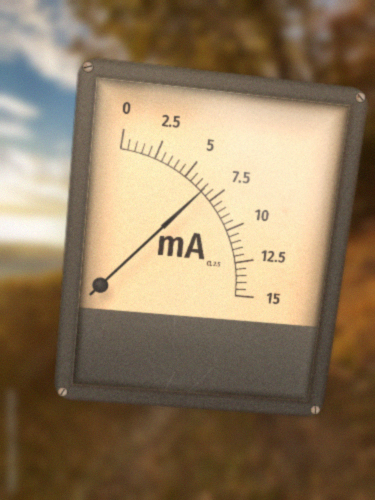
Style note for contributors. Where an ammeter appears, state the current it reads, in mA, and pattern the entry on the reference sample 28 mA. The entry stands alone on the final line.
6.5 mA
